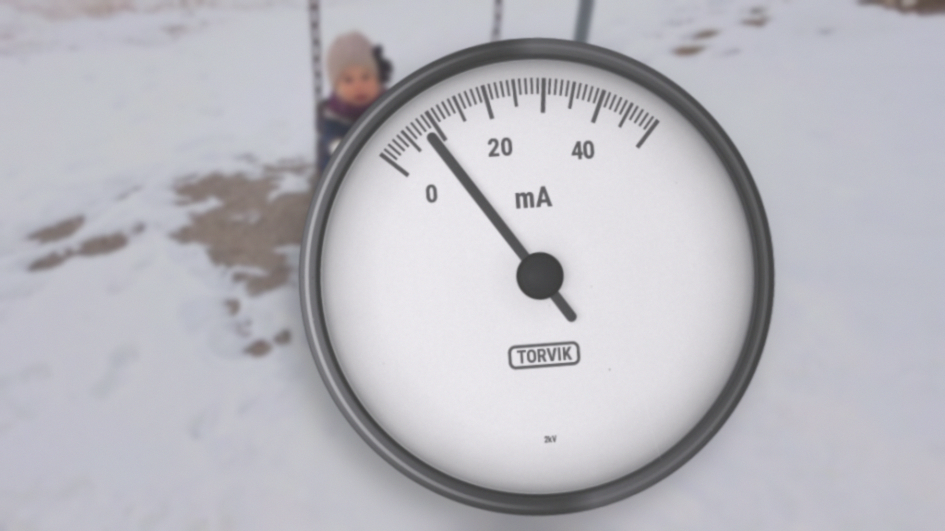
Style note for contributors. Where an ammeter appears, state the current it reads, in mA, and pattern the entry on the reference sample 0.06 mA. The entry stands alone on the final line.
8 mA
